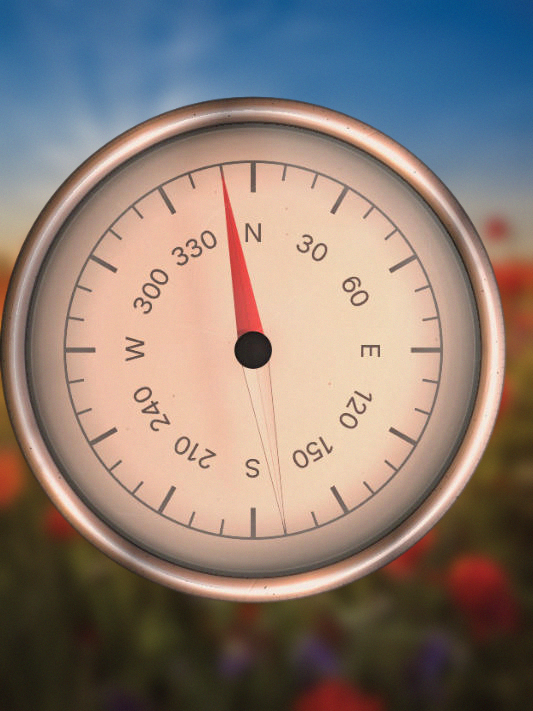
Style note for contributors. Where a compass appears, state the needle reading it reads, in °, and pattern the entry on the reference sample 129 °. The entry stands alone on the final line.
350 °
